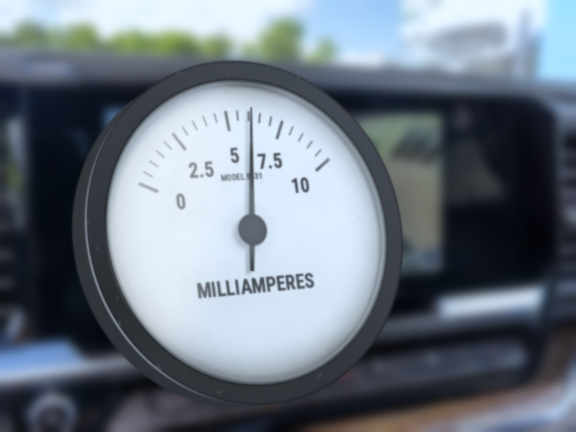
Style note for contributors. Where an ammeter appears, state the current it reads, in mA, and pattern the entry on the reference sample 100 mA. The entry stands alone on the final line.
6 mA
